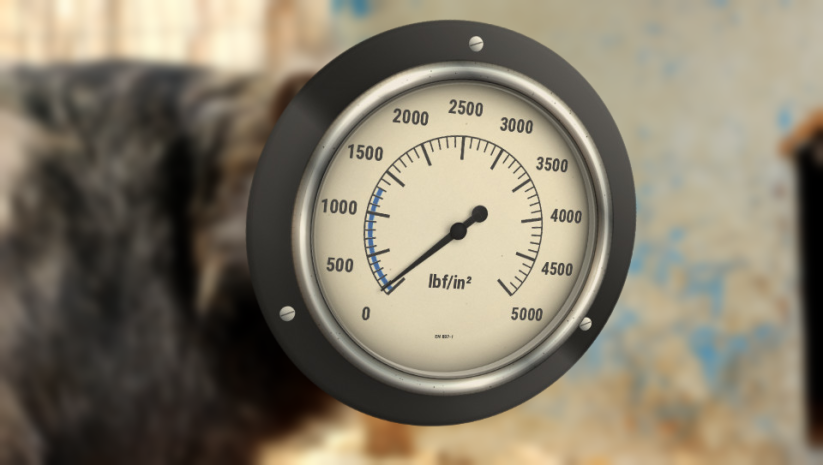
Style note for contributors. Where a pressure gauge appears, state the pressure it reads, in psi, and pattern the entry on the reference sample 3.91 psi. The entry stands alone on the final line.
100 psi
